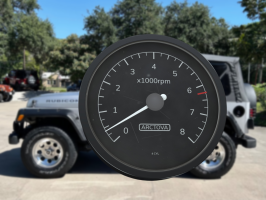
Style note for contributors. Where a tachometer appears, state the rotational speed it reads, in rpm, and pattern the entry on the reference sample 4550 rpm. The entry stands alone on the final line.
375 rpm
